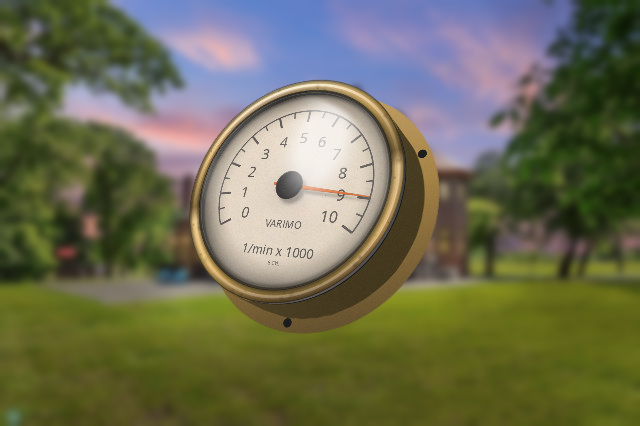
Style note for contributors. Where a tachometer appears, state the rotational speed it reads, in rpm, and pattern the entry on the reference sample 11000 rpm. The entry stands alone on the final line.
9000 rpm
